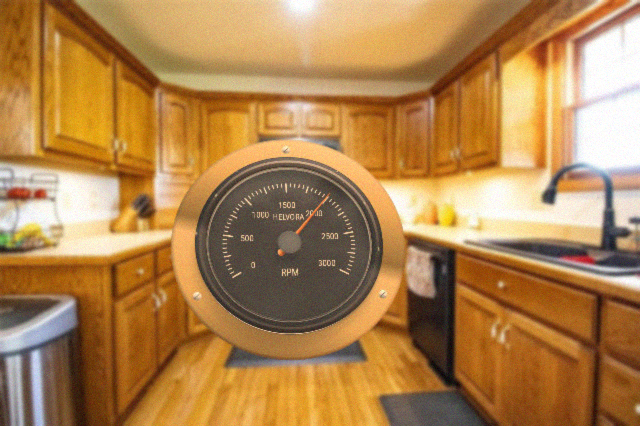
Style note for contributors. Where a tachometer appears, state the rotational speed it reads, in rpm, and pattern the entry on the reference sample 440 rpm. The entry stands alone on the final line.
2000 rpm
